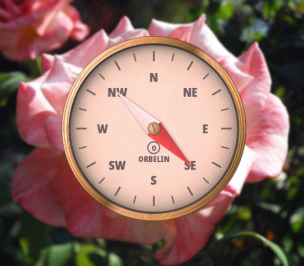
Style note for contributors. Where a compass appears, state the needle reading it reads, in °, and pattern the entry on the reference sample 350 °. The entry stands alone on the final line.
135 °
